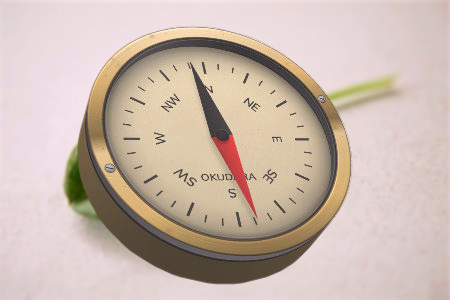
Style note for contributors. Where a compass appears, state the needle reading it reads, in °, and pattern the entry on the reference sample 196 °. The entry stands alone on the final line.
170 °
